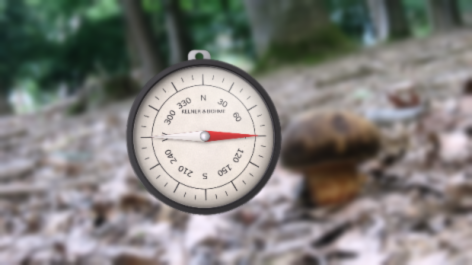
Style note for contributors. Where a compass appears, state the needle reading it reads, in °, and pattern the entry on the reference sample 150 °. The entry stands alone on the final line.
90 °
